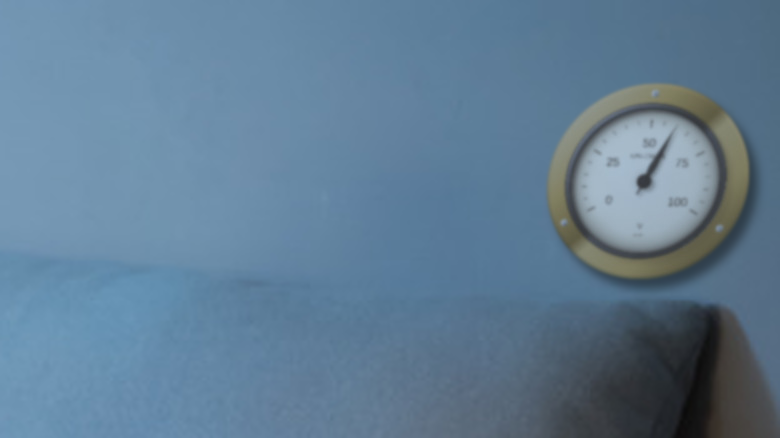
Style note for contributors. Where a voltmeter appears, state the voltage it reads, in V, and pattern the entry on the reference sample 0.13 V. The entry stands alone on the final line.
60 V
